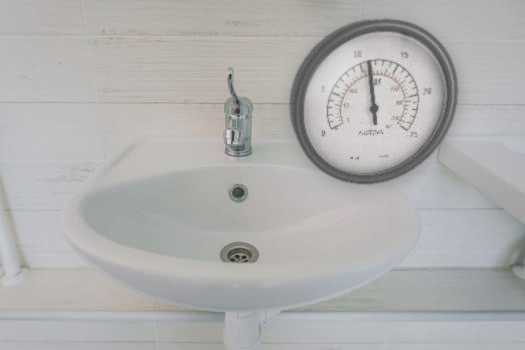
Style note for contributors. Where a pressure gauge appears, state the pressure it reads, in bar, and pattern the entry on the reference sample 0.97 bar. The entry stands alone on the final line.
11 bar
